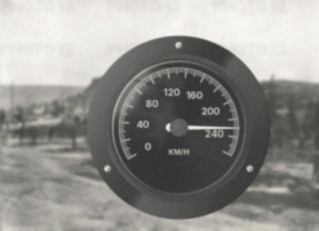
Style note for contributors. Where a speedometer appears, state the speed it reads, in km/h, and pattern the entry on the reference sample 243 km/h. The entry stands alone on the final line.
230 km/h
